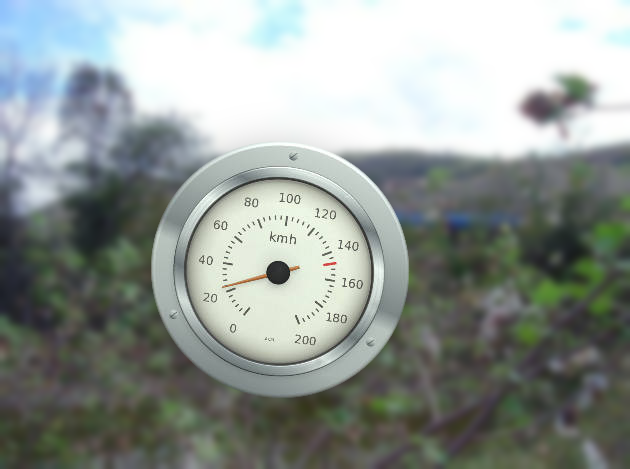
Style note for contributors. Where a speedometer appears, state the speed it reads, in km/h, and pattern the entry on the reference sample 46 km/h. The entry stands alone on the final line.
24 km/h
